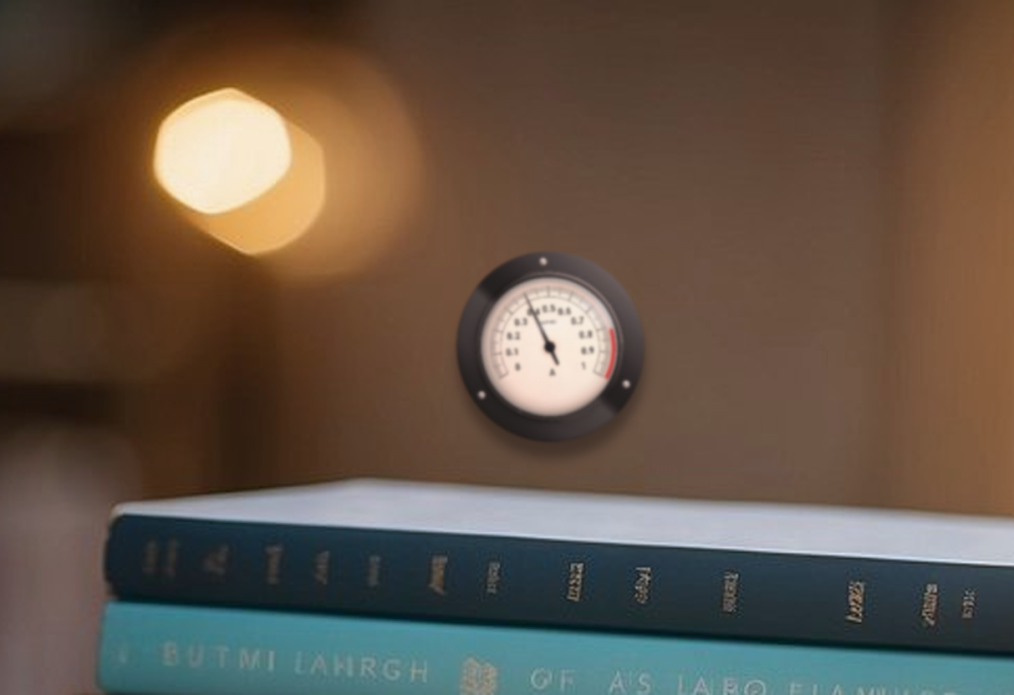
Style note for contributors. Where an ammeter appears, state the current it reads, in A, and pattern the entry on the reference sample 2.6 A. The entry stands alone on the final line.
0.4 A
